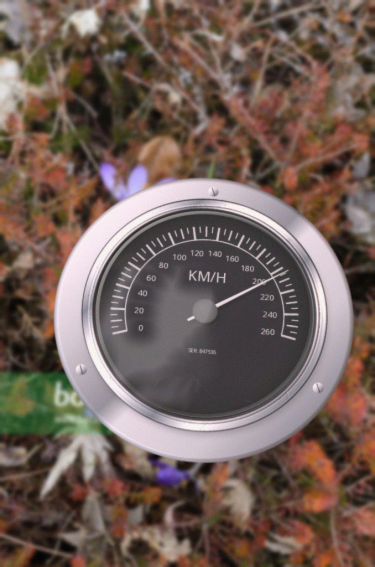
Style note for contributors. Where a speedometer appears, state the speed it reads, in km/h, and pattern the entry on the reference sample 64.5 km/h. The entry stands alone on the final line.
205 km/h
